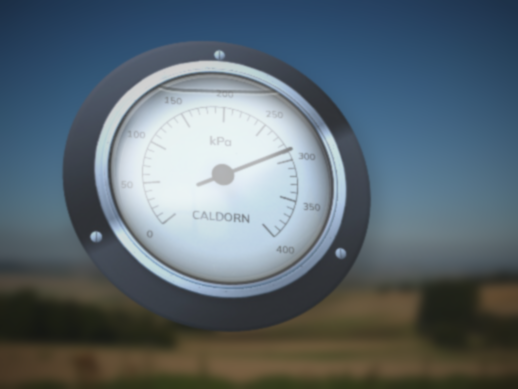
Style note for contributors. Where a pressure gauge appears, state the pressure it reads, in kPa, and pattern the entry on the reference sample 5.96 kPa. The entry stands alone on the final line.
290 kPa
